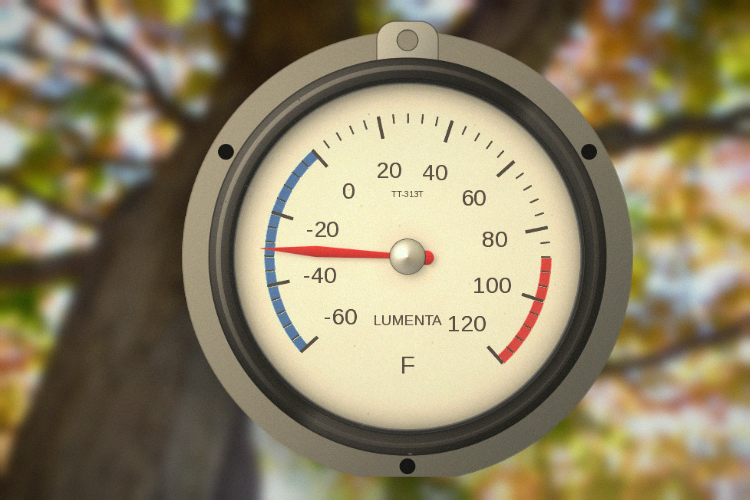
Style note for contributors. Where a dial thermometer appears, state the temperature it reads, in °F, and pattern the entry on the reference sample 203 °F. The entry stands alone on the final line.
-30 °F
